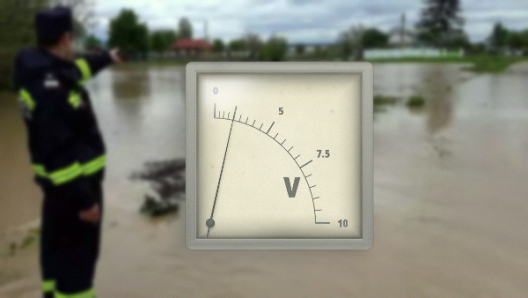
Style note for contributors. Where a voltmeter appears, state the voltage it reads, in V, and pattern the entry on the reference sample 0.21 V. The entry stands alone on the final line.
2.5 V
